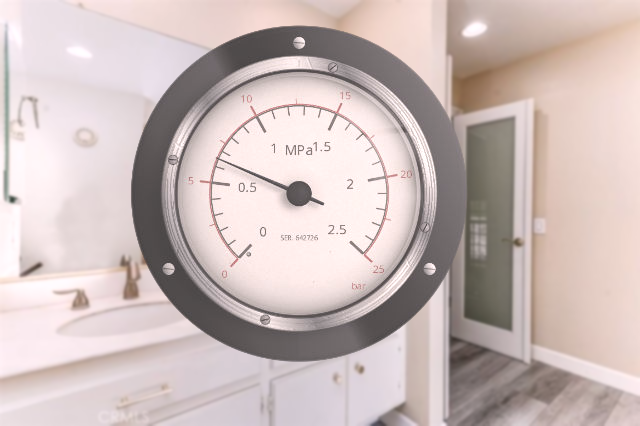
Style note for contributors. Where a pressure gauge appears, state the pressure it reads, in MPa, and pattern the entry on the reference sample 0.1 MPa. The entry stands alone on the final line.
0.65 MPa
